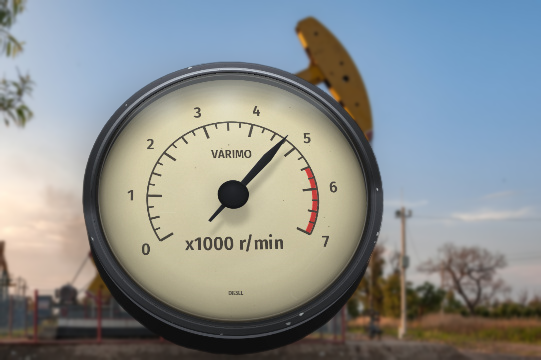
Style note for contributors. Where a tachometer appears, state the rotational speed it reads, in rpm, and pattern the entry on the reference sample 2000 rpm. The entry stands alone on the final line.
4750 rpm
